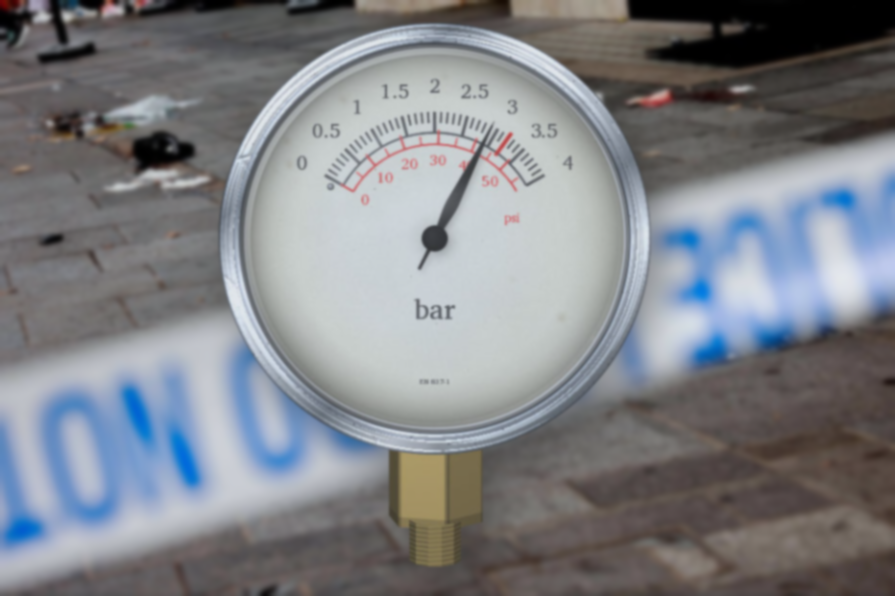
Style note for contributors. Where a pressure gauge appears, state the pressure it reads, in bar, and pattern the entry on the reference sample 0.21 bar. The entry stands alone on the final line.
2.9 bar
